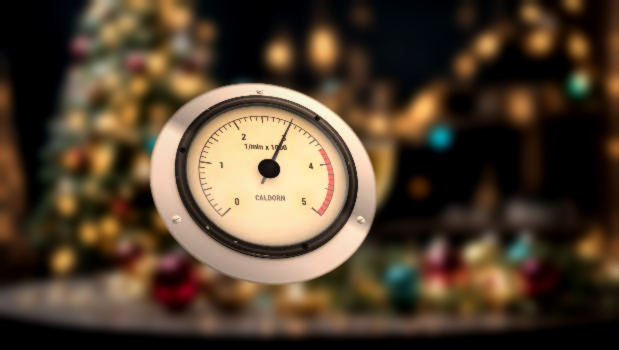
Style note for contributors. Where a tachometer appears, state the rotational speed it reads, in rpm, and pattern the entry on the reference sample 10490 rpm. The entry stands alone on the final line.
3000 rpm
